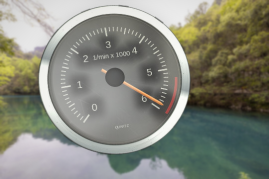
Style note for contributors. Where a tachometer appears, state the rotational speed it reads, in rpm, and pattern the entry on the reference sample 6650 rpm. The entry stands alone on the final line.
5900 rpm
